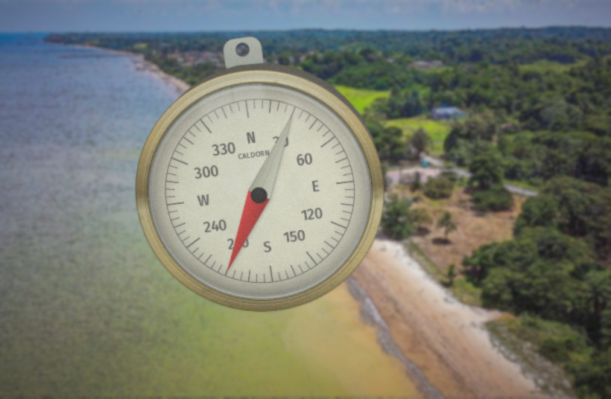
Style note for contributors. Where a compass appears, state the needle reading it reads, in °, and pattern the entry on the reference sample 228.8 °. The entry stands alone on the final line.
210 °
